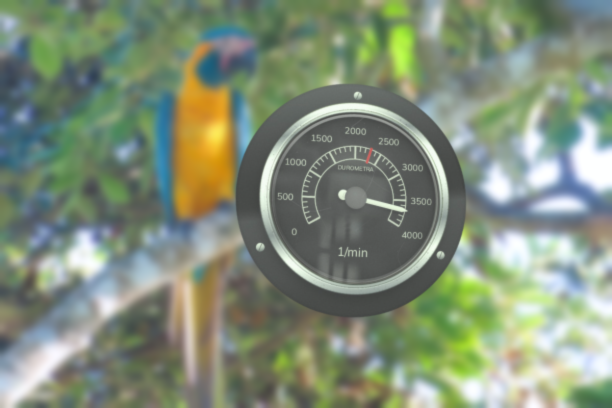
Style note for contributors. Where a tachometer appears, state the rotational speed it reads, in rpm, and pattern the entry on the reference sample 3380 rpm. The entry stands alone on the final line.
3700 rpm
